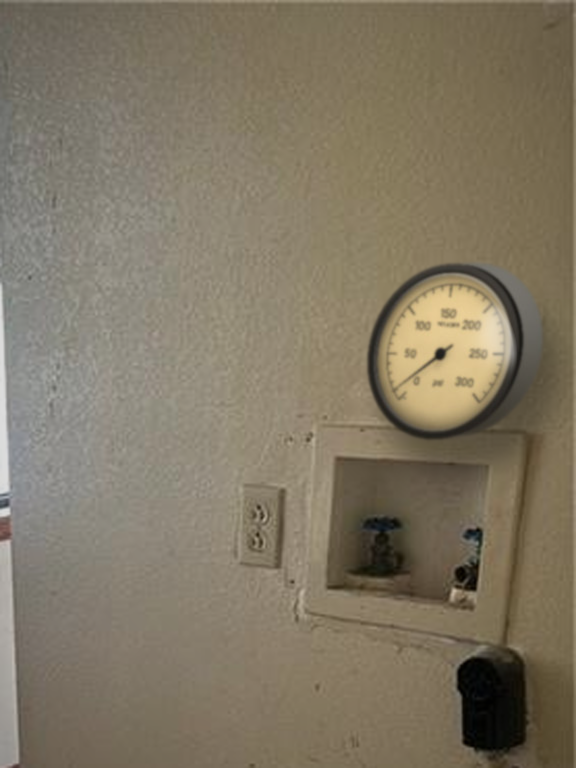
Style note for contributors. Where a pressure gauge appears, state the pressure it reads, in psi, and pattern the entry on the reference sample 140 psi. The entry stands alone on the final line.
10 psi
